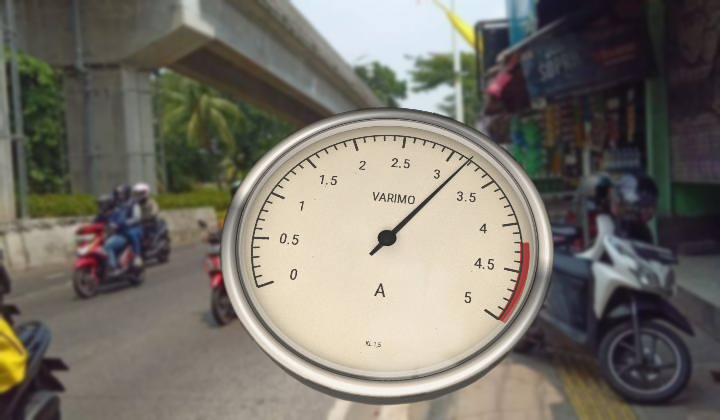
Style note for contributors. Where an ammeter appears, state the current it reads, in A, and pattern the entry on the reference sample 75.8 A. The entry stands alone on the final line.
3.2 A
